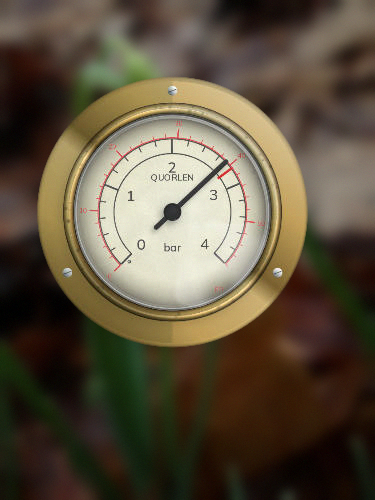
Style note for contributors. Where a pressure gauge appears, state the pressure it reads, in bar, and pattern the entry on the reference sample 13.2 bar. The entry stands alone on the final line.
2.7 bar
